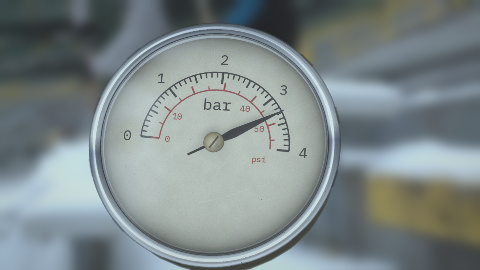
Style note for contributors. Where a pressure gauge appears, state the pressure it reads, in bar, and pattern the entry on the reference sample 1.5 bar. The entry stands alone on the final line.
3.3 bar
